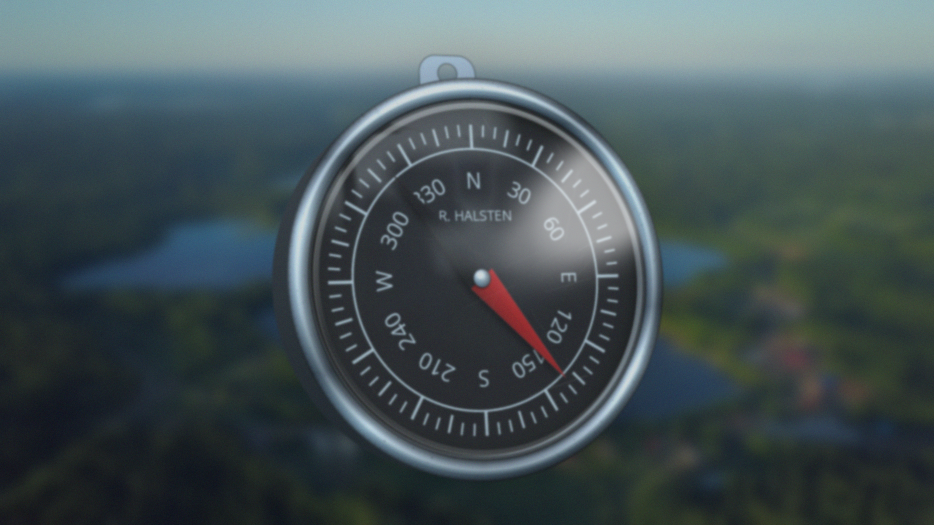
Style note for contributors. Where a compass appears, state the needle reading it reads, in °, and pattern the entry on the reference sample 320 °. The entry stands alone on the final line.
140 °
